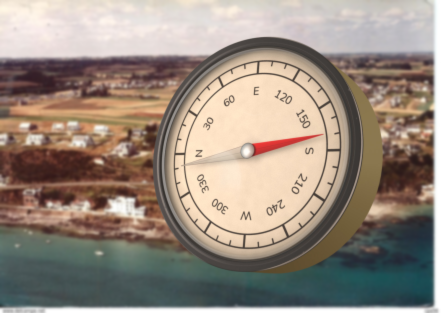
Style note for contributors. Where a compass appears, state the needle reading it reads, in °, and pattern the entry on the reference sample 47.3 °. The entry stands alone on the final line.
170 °
